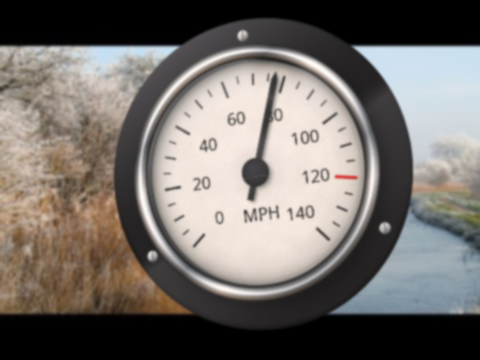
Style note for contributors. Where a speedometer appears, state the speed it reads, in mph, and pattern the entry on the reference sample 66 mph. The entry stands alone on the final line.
77.5 mph
